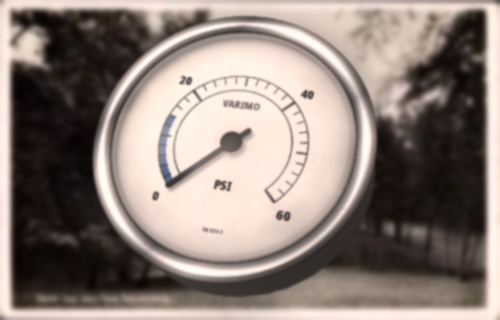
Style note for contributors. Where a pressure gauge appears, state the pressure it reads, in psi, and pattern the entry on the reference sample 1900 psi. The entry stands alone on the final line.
0 psi
